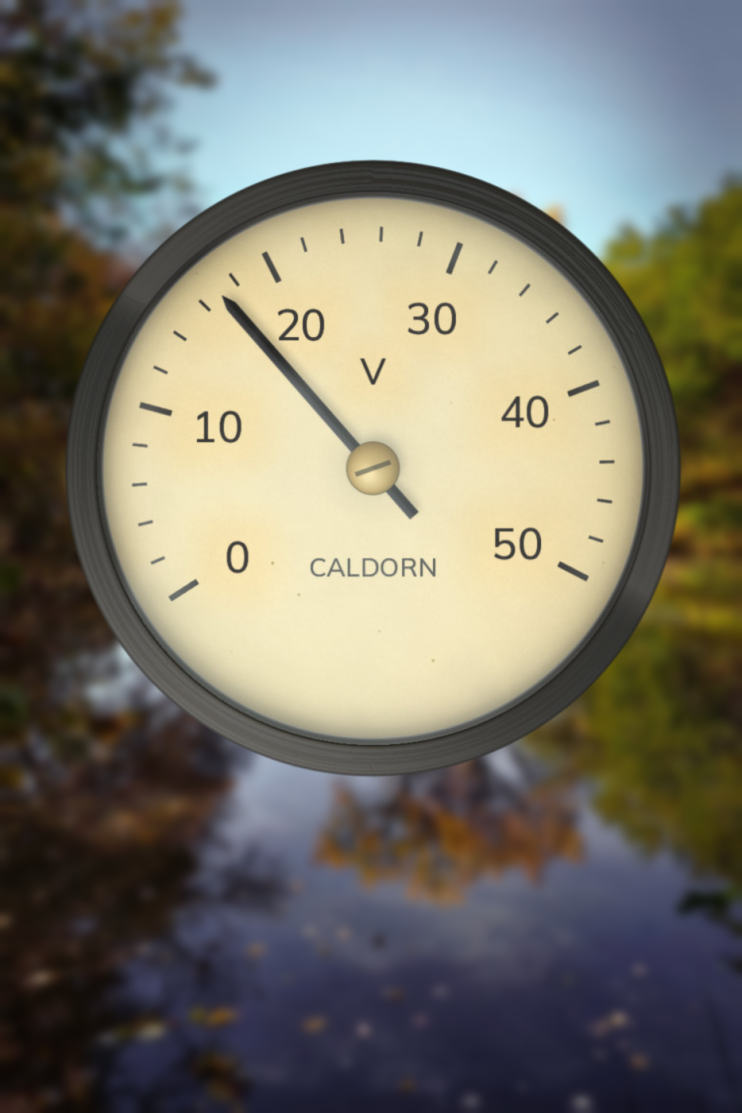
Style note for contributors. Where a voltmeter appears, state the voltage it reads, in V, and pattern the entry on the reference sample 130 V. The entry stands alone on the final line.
17 V
